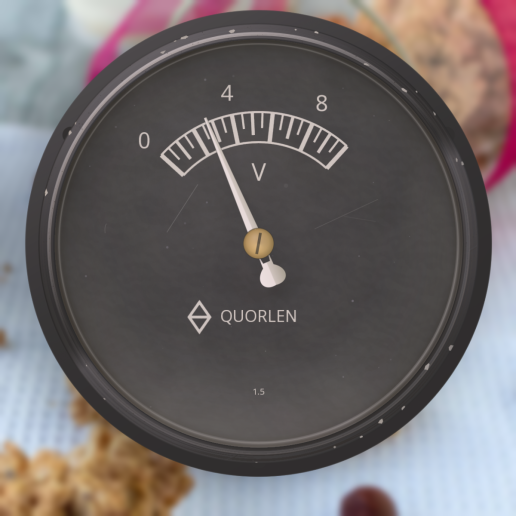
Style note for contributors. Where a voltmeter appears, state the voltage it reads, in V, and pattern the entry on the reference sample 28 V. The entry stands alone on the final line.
2.75 V
